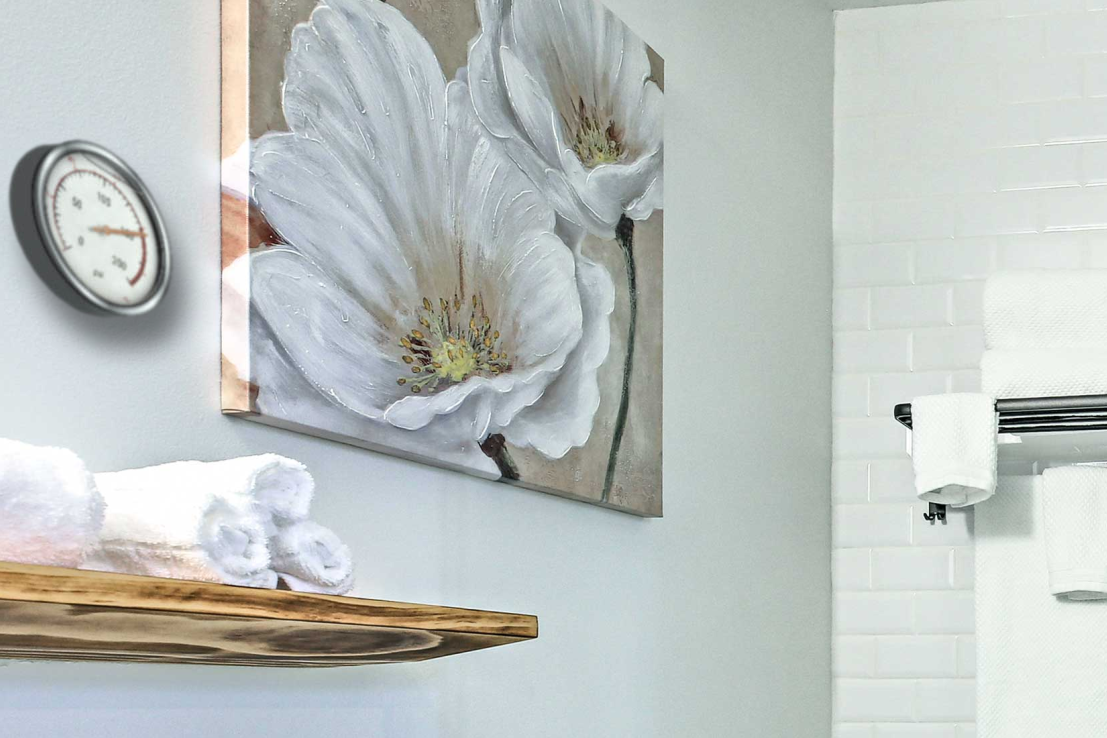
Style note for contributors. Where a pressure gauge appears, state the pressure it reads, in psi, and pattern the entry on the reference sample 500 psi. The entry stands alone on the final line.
150 psi
